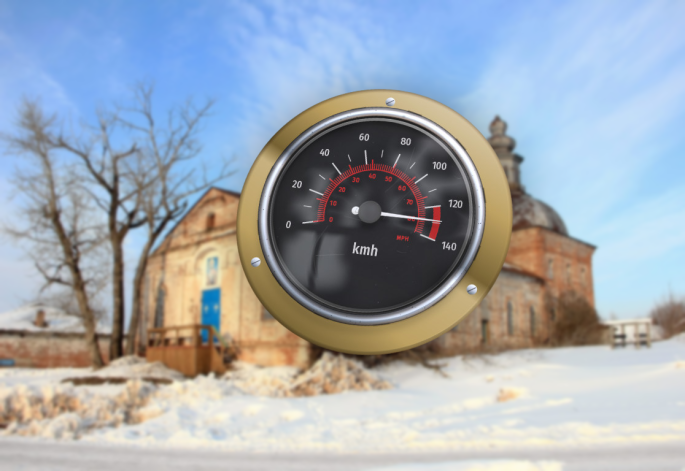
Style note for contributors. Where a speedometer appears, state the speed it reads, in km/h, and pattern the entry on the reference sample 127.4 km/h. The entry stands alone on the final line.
130 km/h
